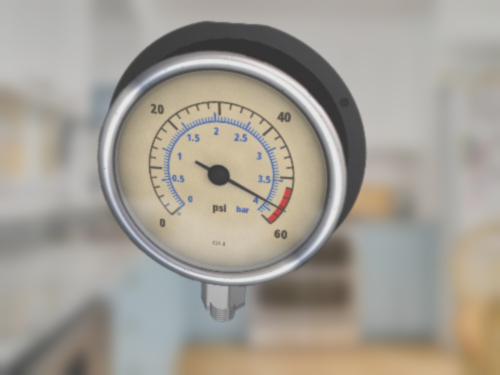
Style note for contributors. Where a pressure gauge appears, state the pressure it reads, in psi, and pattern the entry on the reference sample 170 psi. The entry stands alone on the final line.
56 psi
